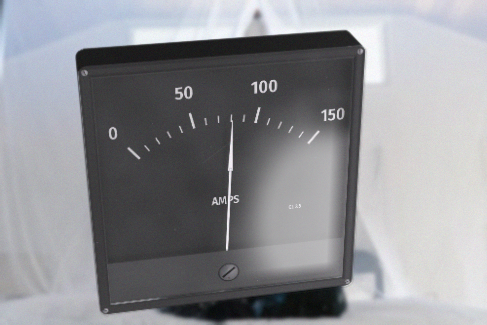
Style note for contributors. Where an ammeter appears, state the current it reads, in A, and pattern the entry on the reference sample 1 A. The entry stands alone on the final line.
80 A
